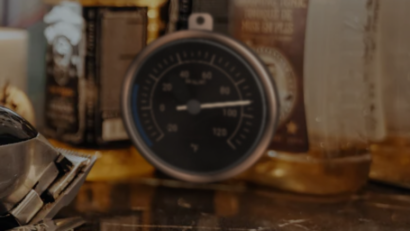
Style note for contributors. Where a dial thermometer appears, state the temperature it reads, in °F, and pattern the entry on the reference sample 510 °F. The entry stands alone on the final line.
92 °F
